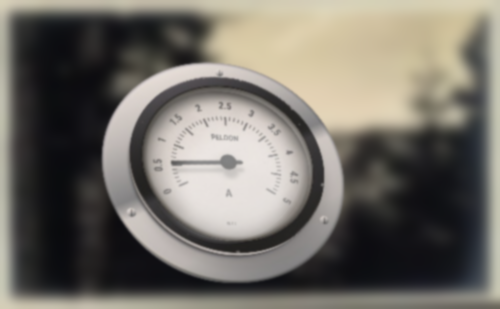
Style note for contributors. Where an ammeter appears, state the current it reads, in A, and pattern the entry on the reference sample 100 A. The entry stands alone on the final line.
0.5 A
